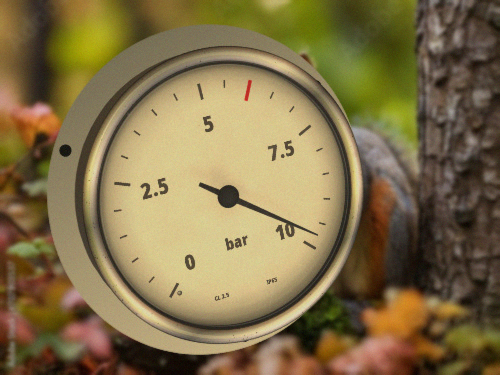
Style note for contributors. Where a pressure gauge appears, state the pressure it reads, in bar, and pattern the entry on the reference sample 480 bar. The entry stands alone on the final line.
9.75 bar
